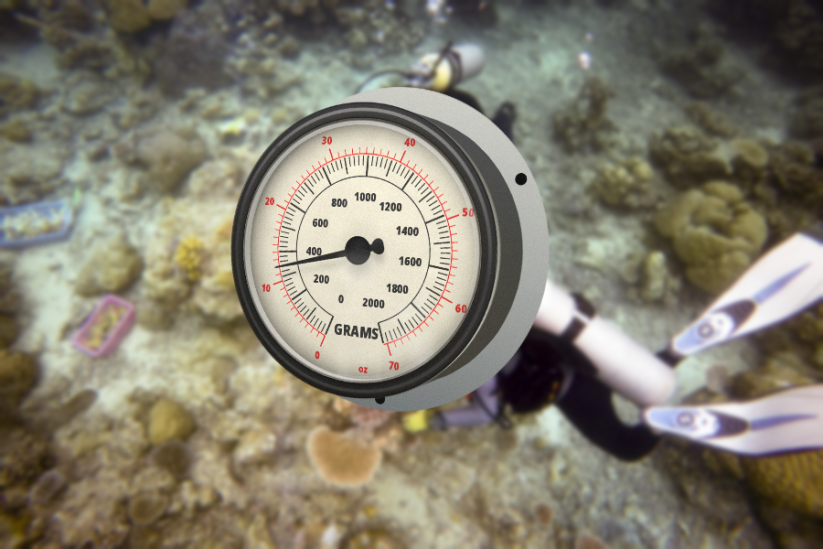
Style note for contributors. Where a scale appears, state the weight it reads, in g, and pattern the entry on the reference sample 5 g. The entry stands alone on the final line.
340 g
